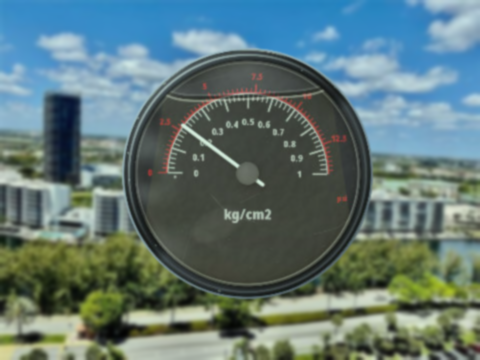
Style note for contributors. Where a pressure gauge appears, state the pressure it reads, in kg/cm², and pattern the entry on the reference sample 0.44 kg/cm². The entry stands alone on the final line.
0.2 kg/cm²
